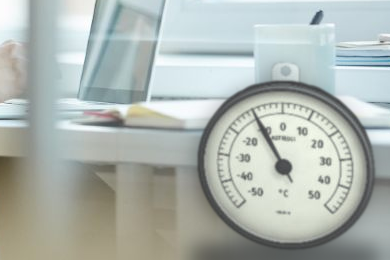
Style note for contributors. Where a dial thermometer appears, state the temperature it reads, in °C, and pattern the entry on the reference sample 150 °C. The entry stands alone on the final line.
-10 °C
